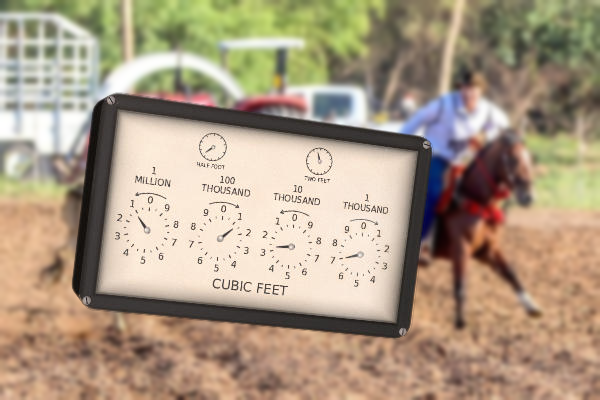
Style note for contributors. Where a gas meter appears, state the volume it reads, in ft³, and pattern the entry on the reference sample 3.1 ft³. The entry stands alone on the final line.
112700 ft³
